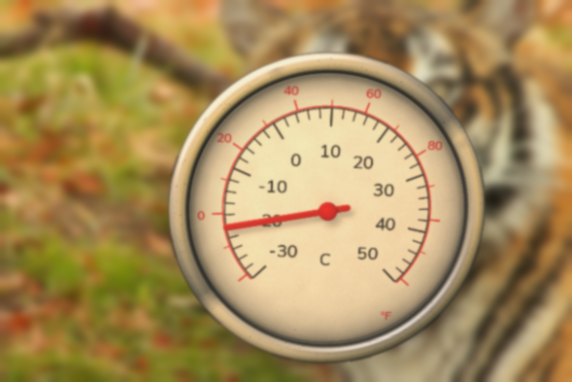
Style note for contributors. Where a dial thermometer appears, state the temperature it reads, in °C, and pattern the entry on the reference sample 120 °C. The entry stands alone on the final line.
-20 °C
